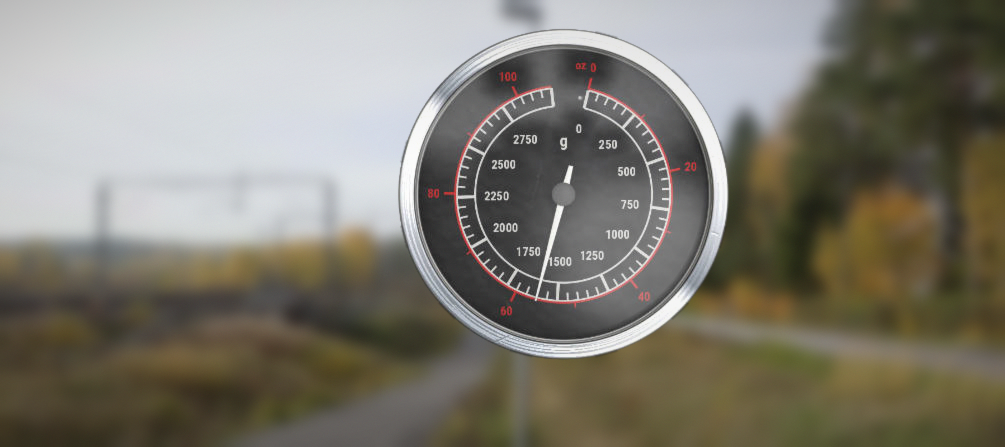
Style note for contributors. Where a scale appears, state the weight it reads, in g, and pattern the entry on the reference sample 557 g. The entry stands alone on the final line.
1600 g
